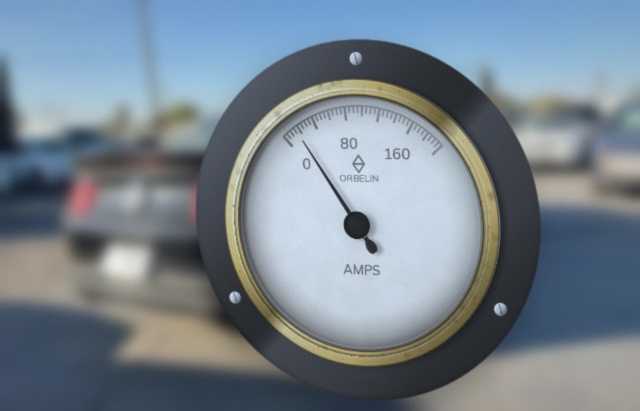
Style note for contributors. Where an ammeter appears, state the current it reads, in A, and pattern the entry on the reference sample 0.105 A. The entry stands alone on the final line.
20 A
